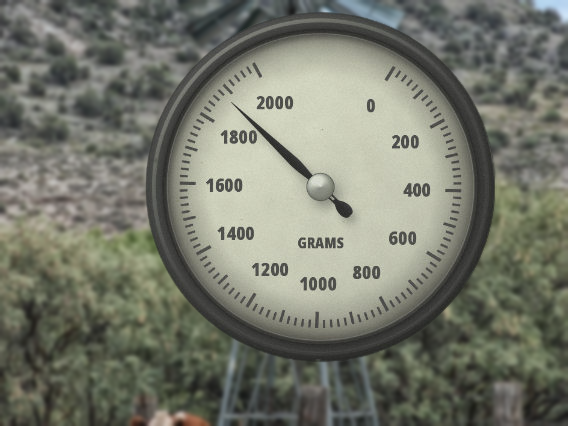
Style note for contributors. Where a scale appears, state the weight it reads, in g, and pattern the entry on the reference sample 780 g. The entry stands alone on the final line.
1880 g
